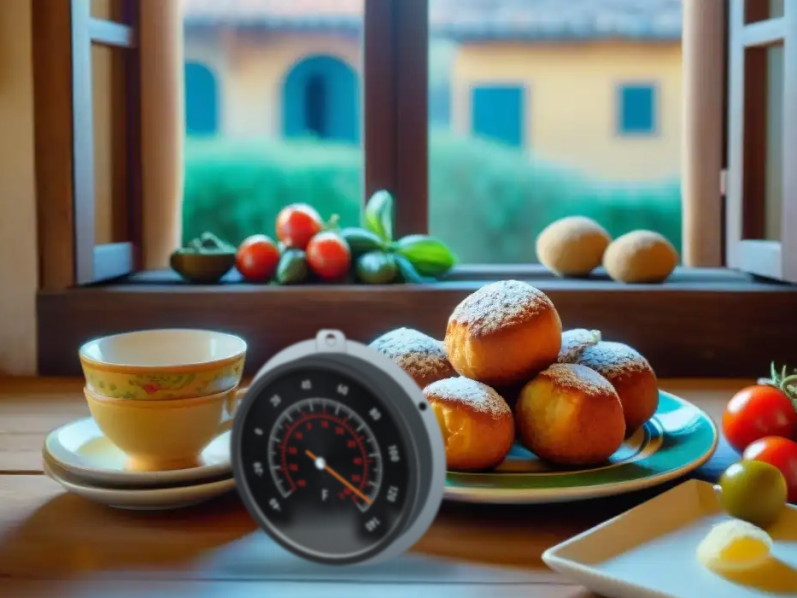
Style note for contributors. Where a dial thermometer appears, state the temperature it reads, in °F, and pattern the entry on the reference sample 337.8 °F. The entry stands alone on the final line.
130 °F
